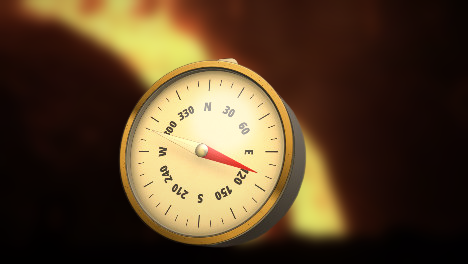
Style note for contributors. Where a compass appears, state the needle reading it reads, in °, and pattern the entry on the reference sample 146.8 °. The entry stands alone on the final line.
110 °
